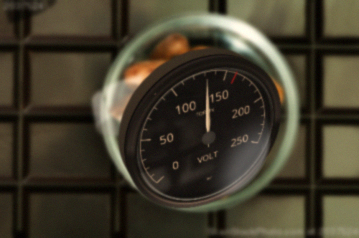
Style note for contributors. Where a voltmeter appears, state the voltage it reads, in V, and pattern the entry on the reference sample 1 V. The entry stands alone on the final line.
130 V
